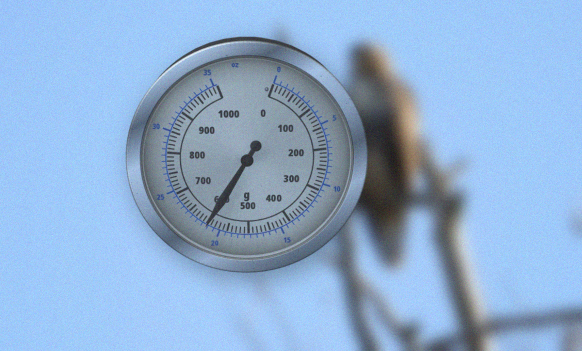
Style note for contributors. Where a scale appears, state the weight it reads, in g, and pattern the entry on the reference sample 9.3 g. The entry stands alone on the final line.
600 g
